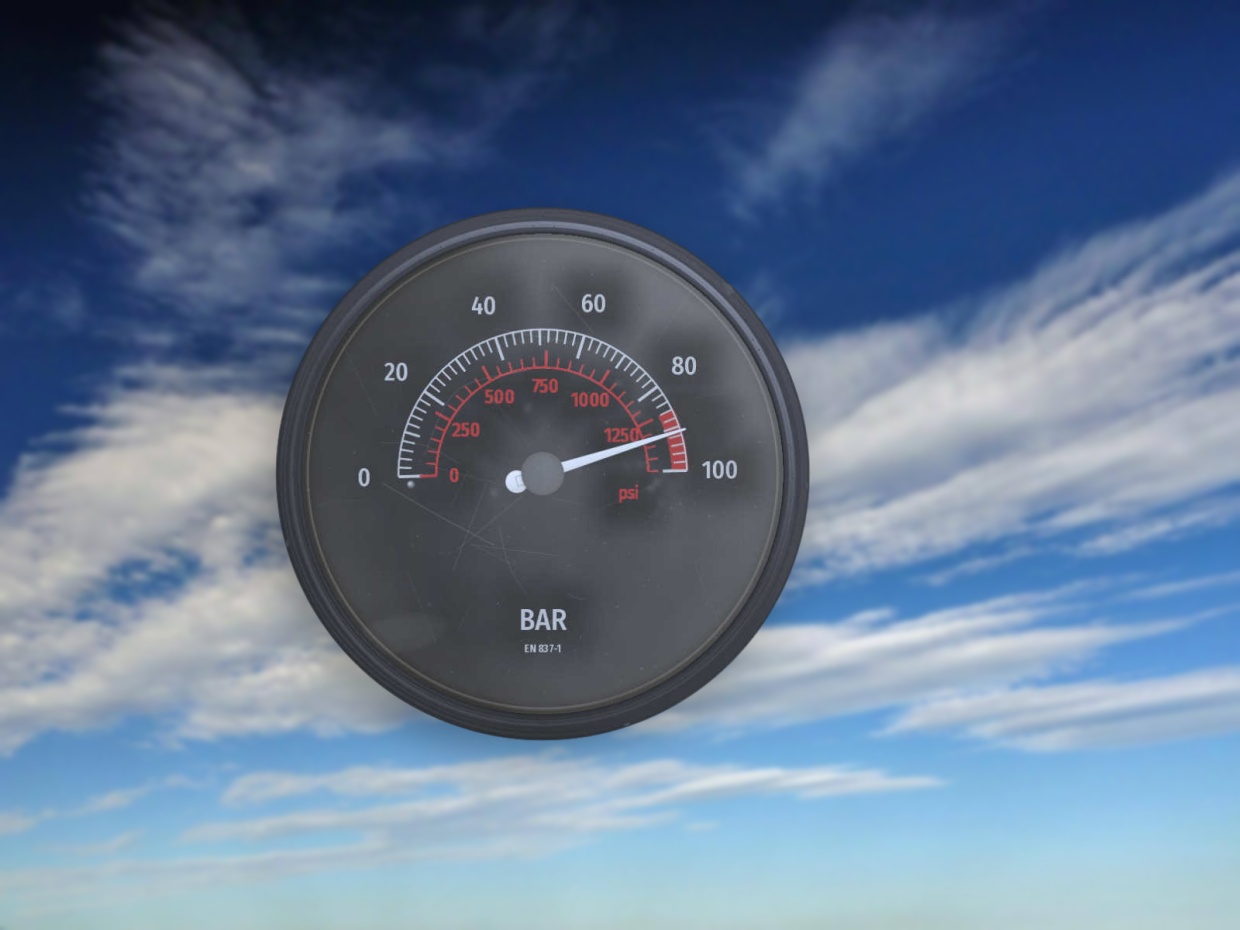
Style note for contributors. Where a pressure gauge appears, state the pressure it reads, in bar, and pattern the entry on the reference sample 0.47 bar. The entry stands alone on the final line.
91 bar
